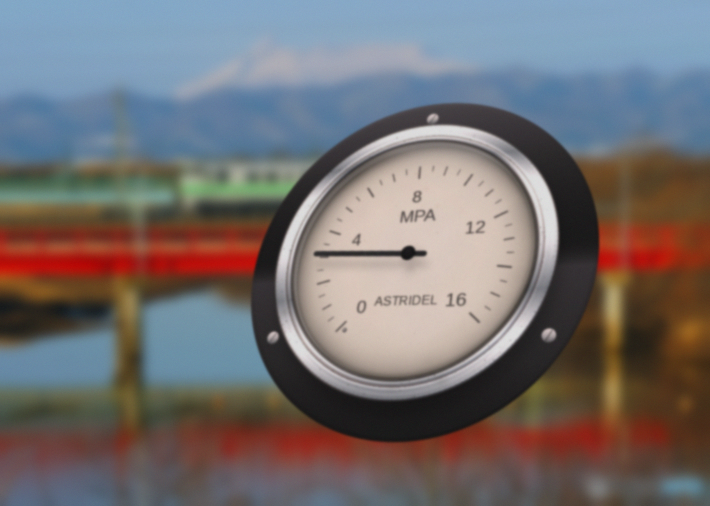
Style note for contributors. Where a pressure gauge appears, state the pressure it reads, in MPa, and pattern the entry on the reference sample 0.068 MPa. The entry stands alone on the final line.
3 MPa
